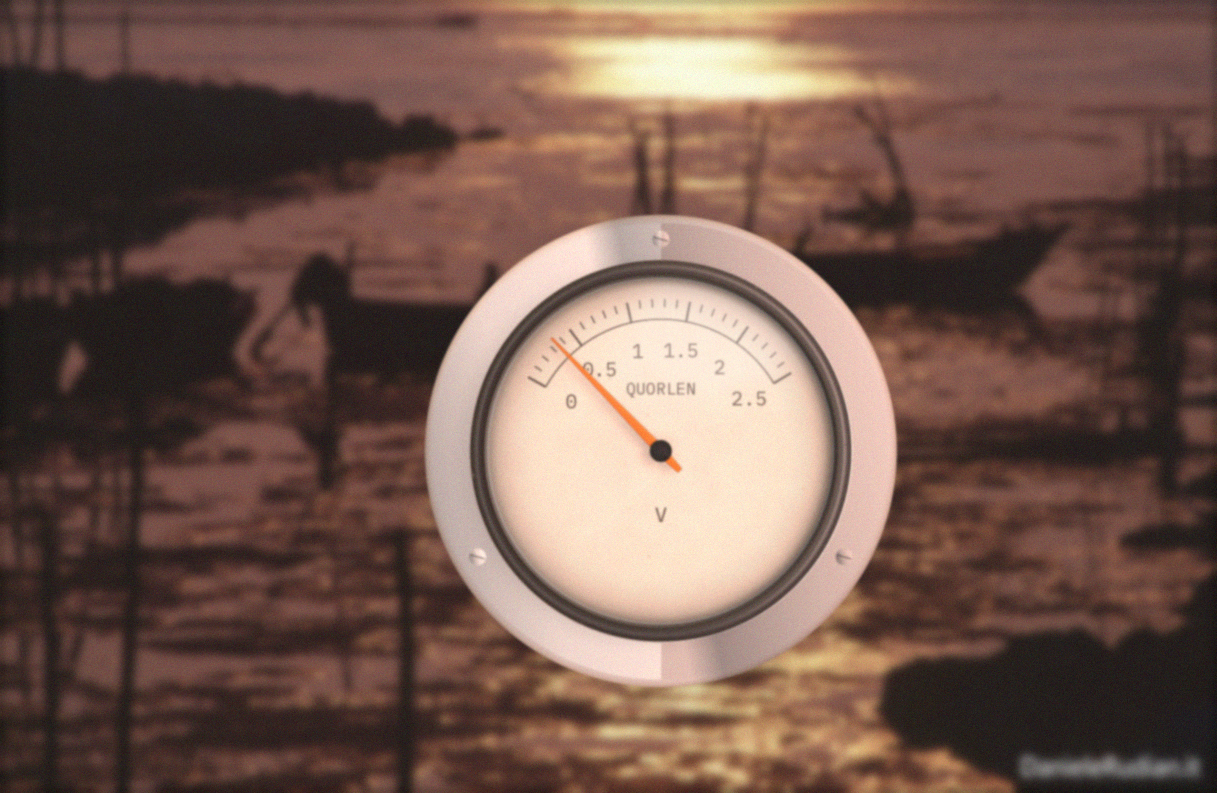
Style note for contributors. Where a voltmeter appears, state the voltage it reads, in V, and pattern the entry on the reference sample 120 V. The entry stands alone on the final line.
0.35 V
